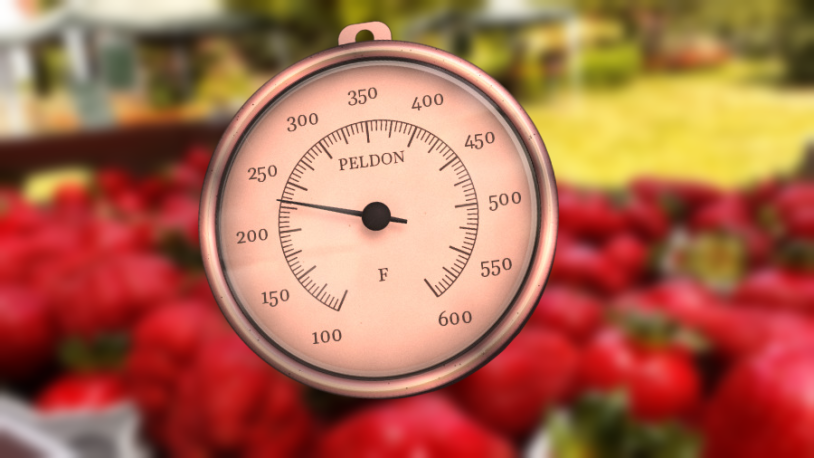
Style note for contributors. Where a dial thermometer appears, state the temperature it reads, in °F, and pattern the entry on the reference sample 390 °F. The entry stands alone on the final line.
230 °F
